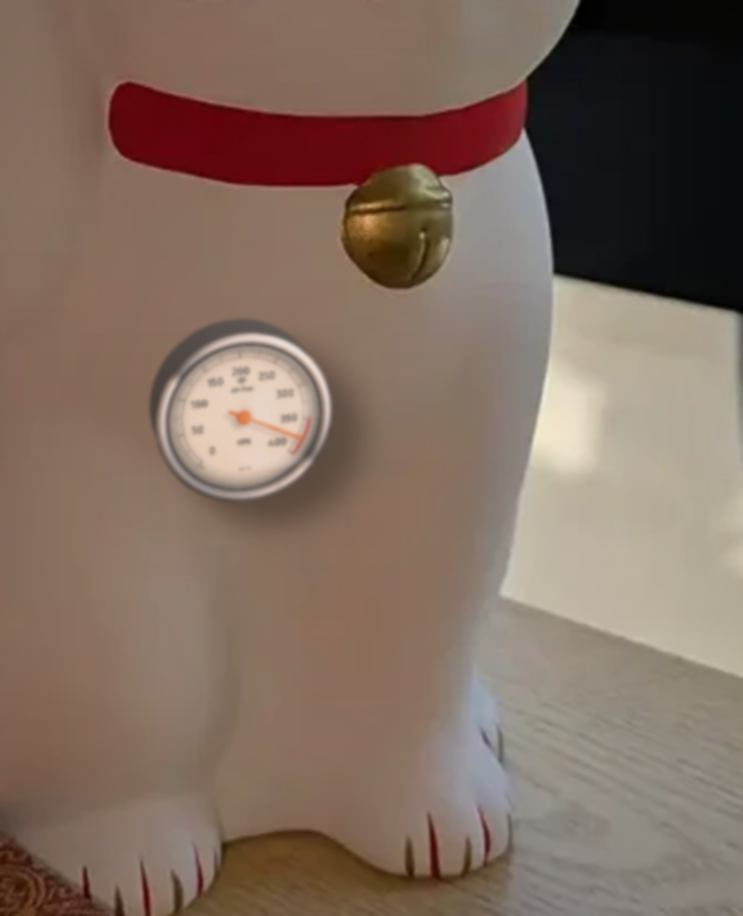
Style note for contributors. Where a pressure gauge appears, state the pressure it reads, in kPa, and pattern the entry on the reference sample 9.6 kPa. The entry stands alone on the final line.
375 kPa
